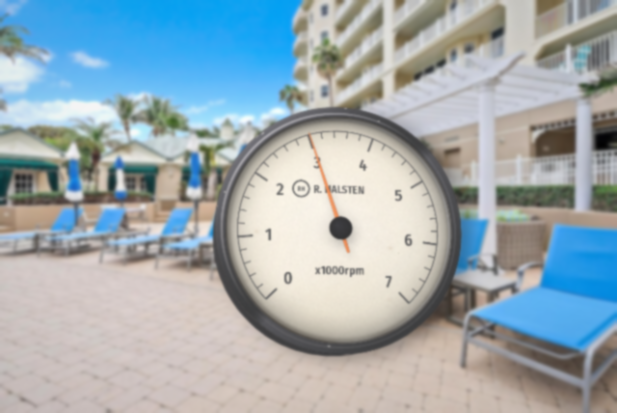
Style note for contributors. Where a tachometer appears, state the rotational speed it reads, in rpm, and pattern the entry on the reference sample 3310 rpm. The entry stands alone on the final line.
3000 rpm
